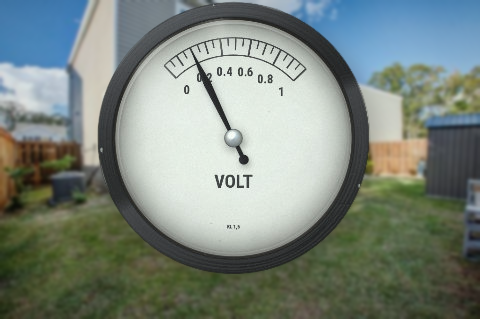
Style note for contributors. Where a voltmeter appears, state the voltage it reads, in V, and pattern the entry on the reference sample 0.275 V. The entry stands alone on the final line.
0.2 V
